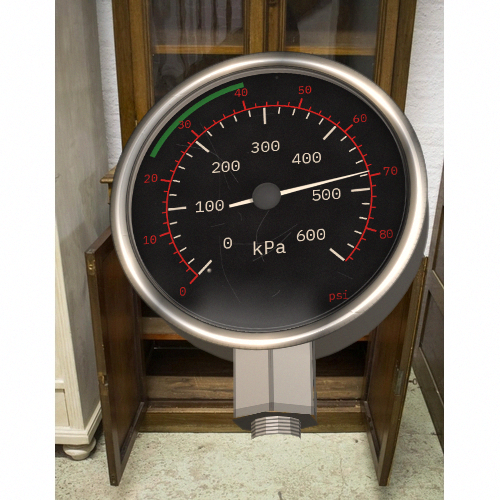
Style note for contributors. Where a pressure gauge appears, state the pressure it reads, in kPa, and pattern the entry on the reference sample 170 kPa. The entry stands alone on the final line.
480 kPa
